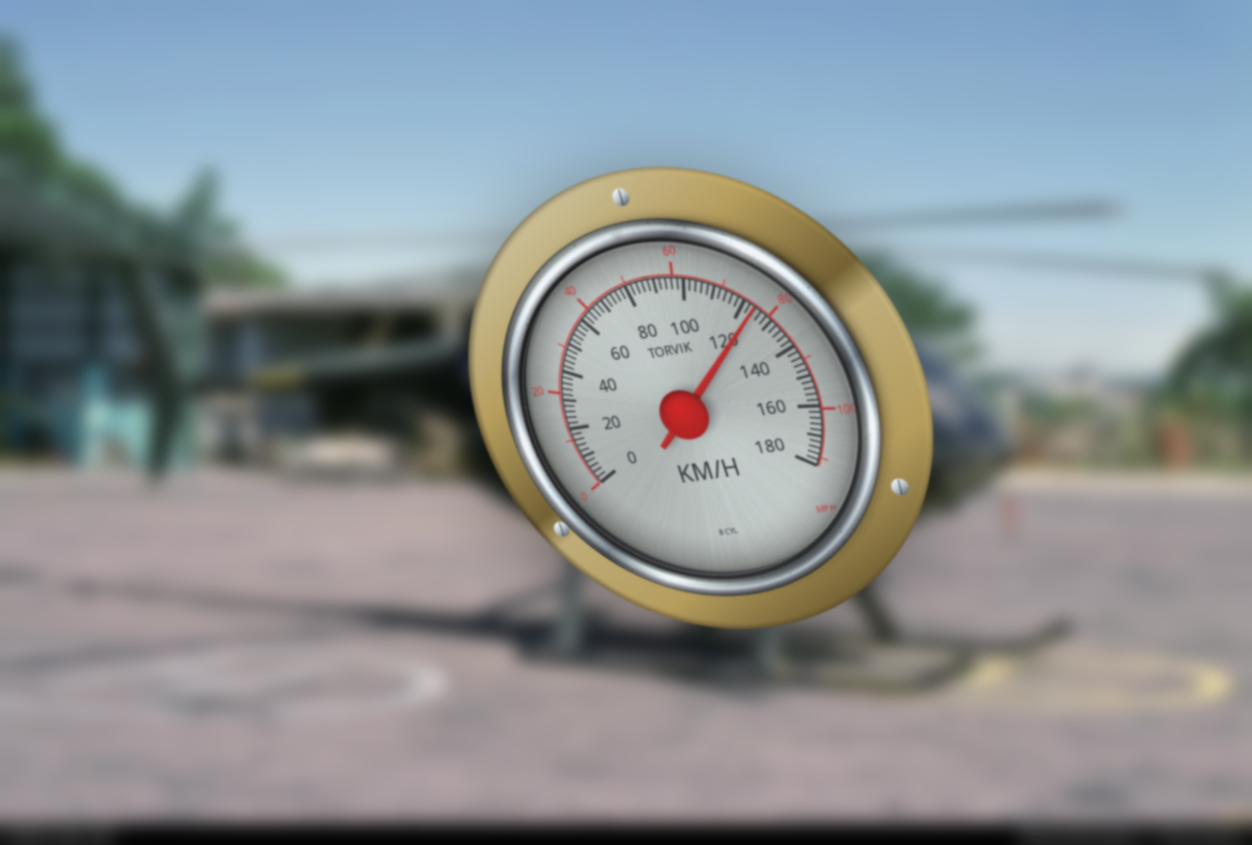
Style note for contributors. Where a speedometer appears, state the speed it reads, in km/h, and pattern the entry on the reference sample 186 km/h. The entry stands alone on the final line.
124 km/h
